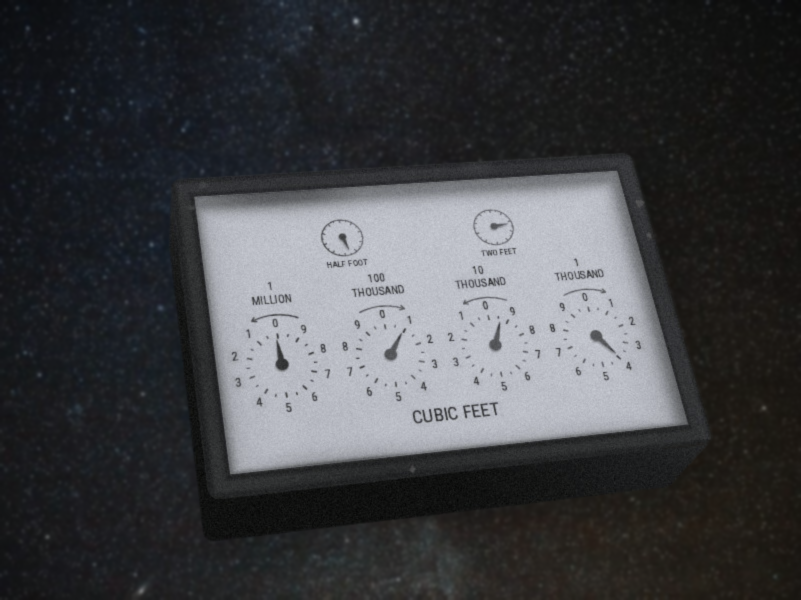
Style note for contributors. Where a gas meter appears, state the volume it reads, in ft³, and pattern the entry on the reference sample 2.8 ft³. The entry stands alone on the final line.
9400 ft³
